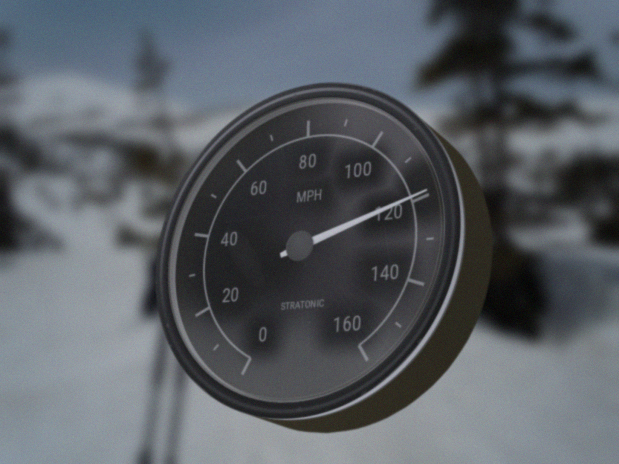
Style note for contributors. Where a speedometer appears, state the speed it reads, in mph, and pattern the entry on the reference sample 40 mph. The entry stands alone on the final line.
120 mph
